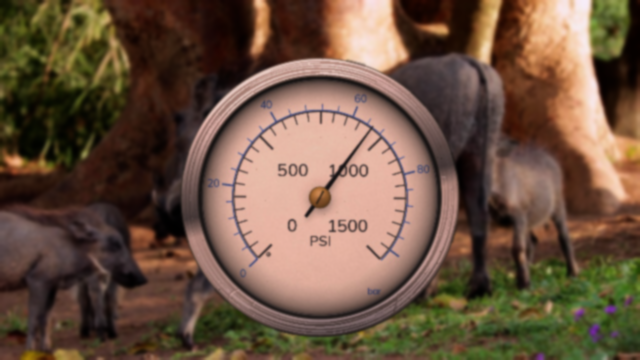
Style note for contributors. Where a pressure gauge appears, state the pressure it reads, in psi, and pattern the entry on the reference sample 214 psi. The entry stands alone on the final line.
950 psi
